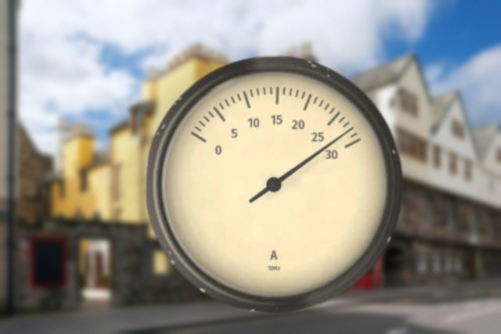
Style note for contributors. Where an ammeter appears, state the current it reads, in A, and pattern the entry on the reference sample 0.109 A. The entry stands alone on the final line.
28 A
